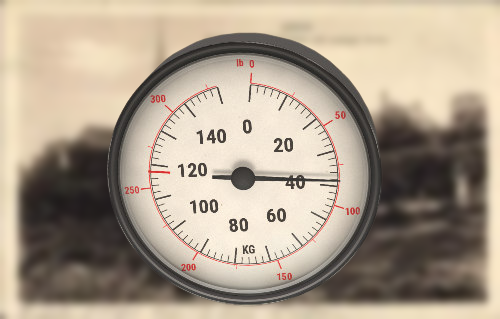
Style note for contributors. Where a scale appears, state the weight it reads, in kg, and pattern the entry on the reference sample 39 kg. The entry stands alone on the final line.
38 kg
